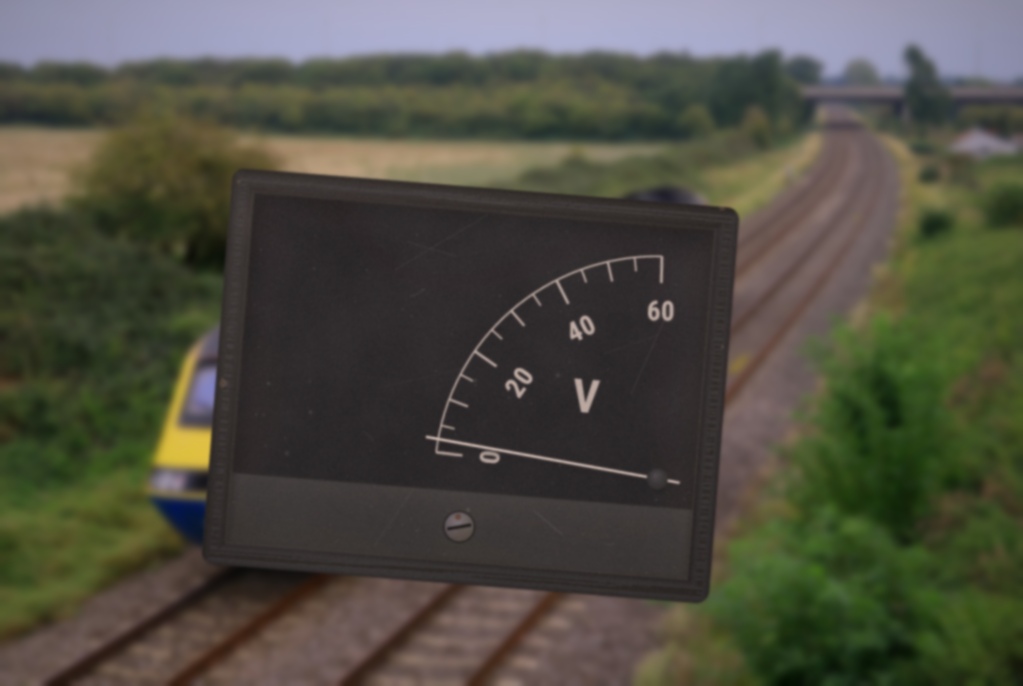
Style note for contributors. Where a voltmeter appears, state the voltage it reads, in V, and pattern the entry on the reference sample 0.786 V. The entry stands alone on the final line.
2.5 V
